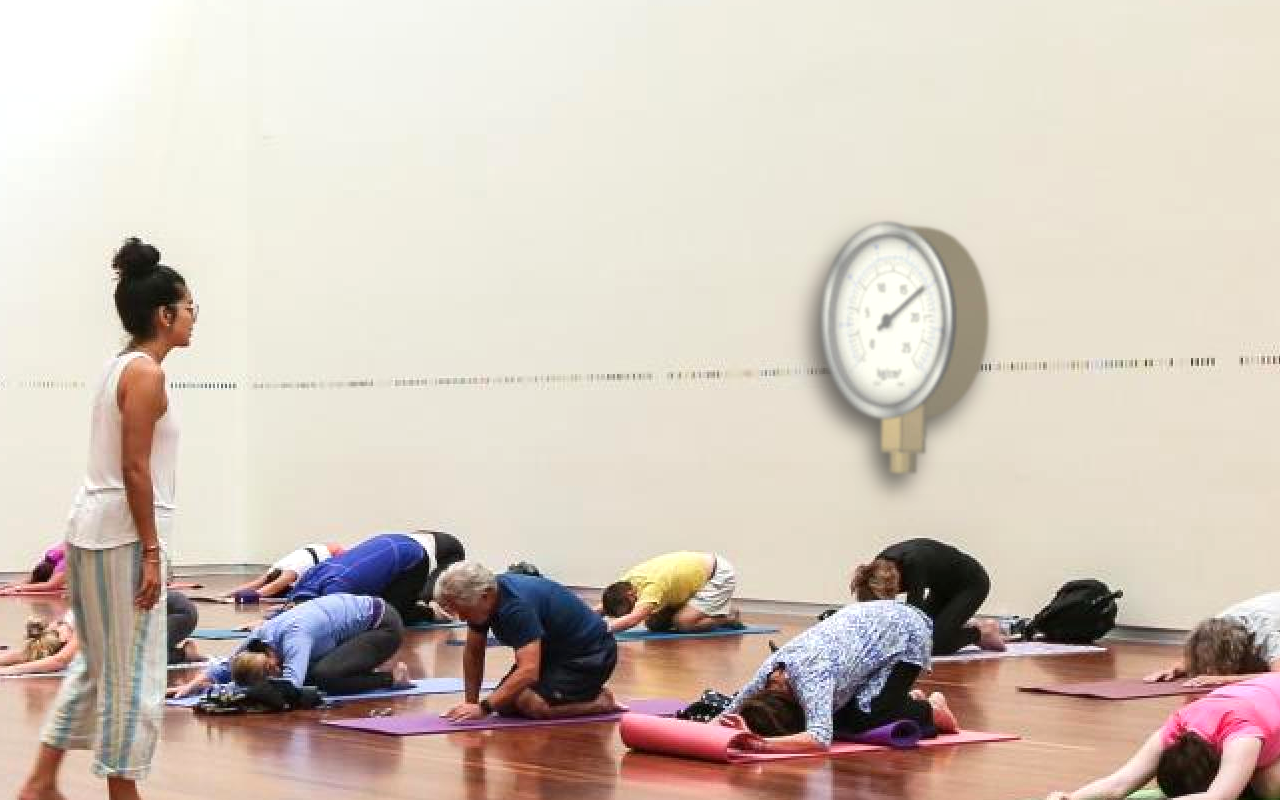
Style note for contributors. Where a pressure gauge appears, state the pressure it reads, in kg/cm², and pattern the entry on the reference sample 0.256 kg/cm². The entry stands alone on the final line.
17.5 kg/cm²
